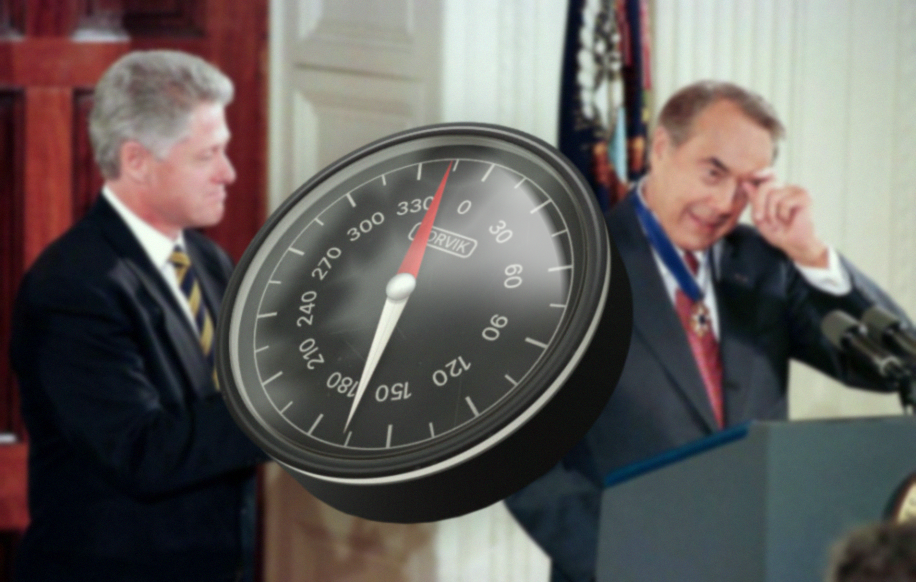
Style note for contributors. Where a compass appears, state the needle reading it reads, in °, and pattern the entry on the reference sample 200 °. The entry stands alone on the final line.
345 °
